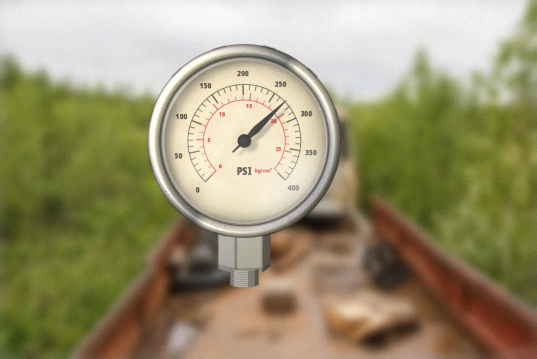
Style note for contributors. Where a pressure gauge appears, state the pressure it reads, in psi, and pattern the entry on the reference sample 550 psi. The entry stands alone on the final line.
270 psi
